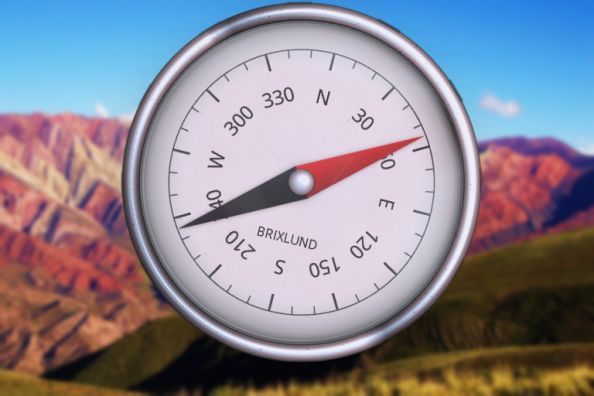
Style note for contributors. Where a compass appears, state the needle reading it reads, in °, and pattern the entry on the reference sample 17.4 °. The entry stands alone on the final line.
55 °
